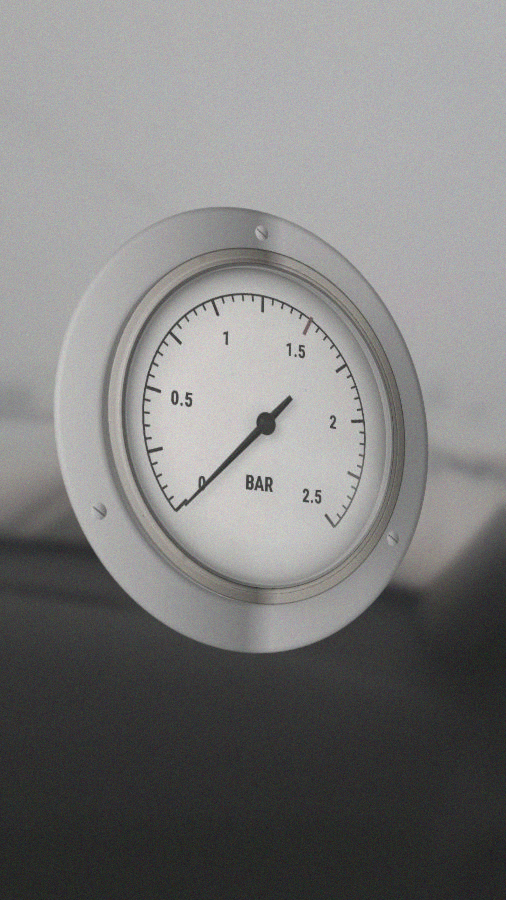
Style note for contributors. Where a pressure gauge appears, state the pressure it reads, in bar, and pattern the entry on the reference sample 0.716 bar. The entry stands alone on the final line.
0 bar
